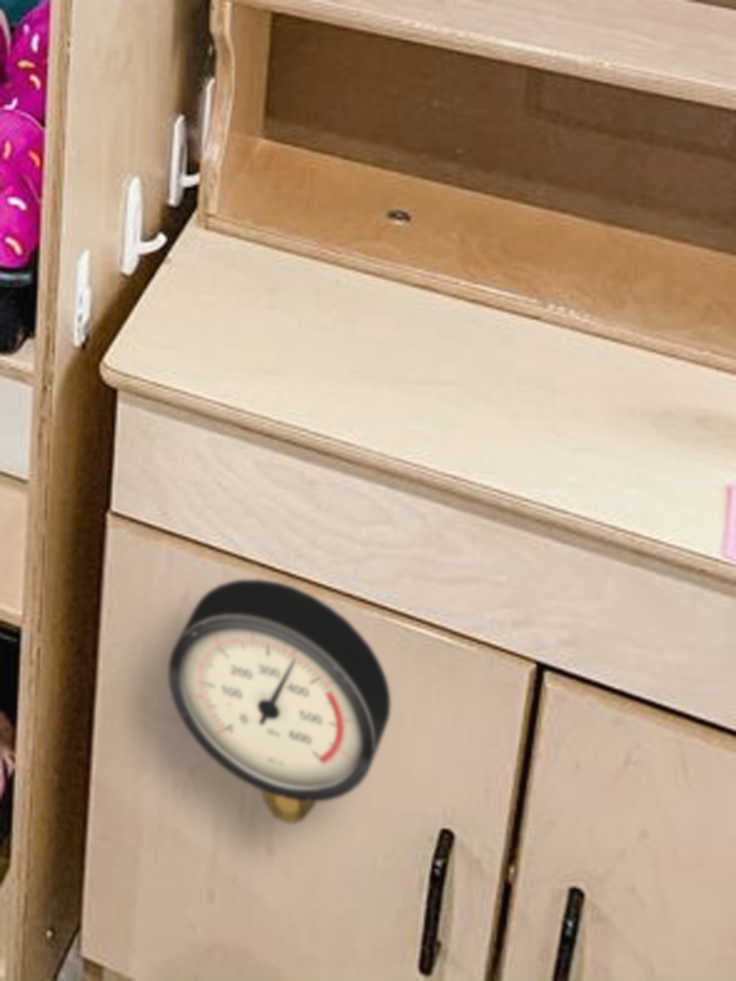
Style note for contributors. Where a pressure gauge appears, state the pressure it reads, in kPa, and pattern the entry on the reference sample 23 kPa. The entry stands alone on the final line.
350 kPa
